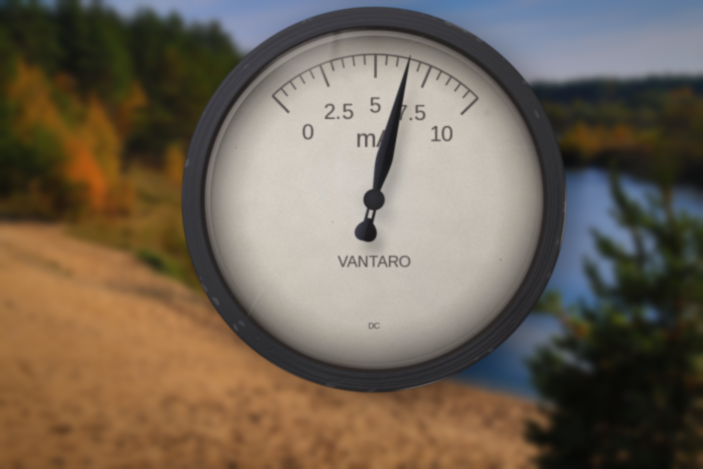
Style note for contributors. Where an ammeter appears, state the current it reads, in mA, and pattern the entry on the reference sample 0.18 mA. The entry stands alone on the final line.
6.5 mA
